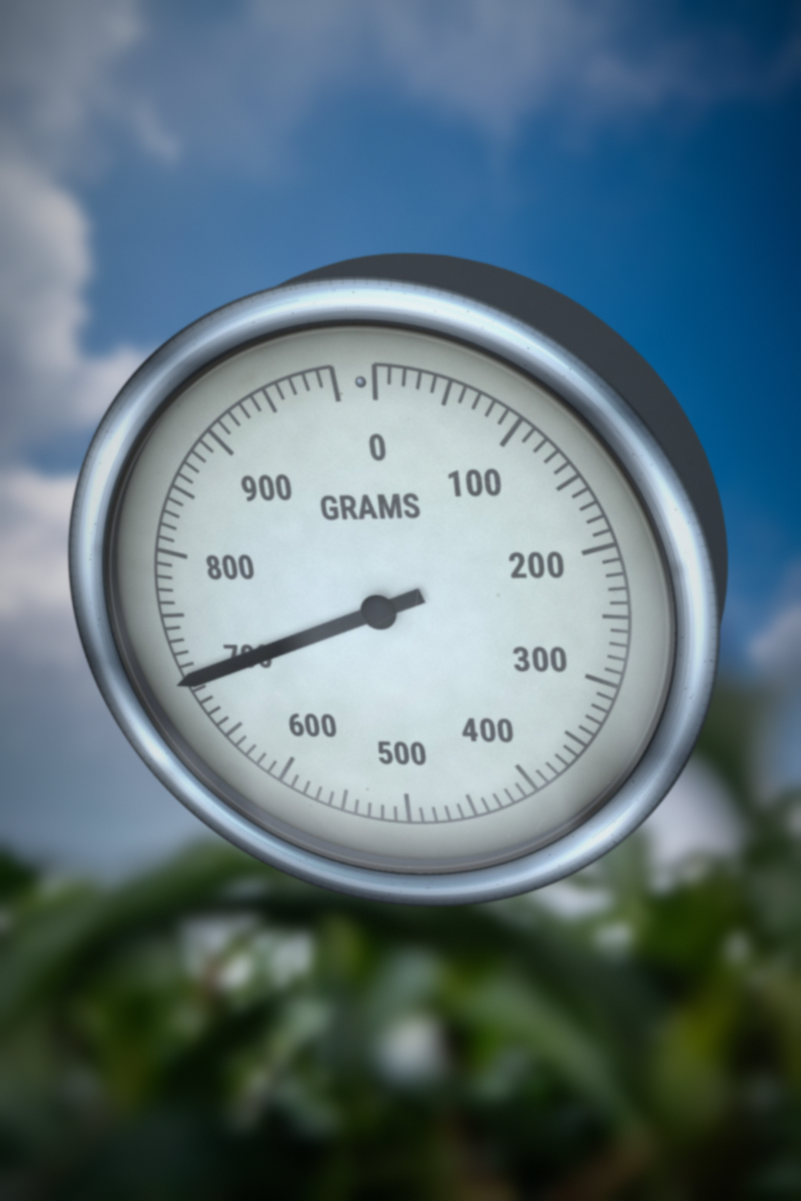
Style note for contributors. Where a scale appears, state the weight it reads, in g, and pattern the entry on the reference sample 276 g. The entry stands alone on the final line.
700 g
